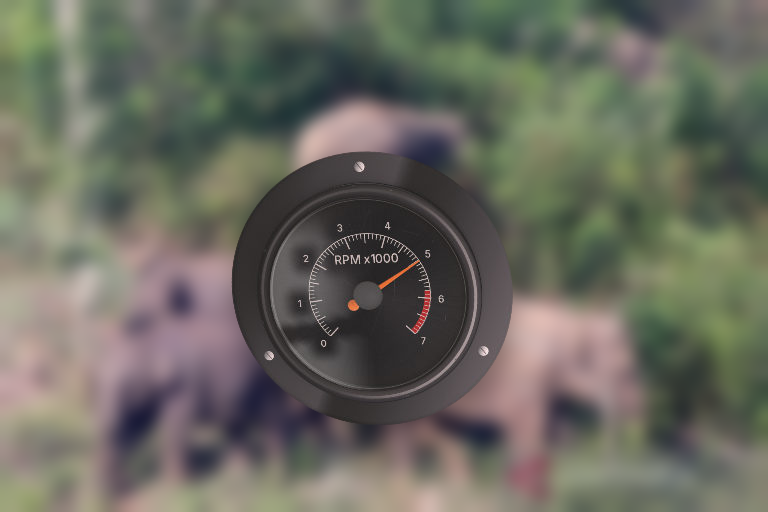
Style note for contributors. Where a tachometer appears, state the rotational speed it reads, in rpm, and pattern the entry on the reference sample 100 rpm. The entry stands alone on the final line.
5000 rpm
